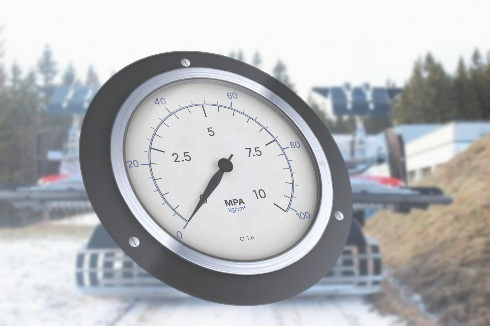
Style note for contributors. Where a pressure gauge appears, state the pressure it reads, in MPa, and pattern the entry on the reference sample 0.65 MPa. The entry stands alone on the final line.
0 MPa
